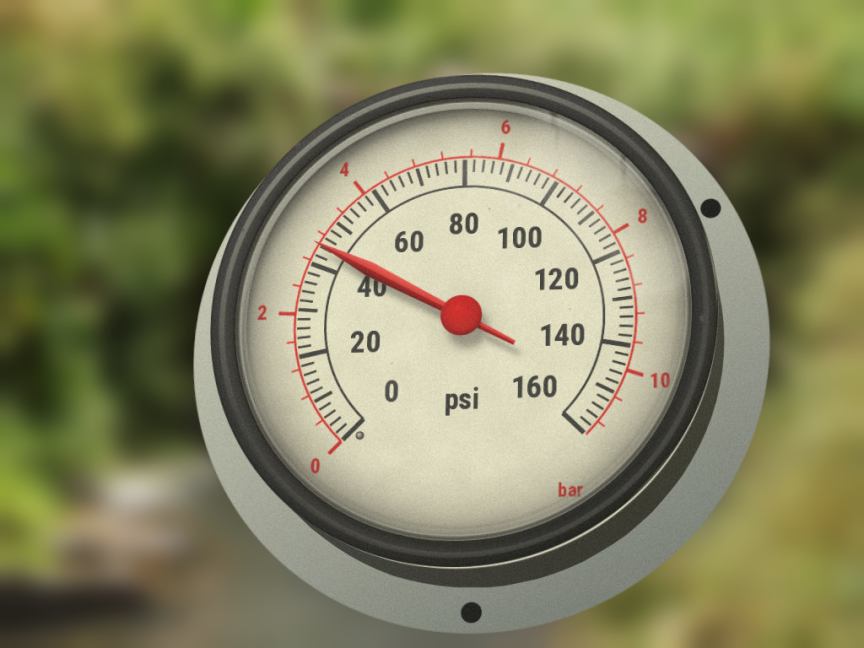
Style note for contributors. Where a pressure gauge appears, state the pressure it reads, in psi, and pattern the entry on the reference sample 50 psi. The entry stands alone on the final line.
44 psi
